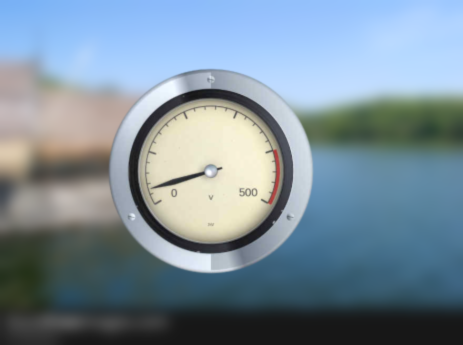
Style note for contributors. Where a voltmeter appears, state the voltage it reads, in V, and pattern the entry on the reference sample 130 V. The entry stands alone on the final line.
30 V
